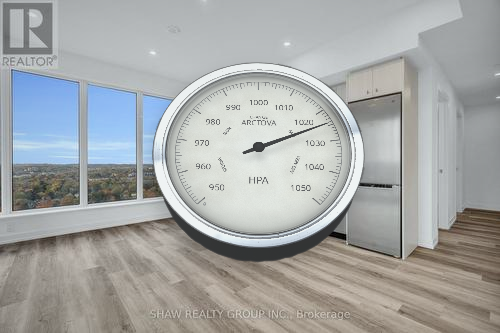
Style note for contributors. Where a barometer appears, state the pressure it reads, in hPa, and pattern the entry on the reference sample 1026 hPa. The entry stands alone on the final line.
1025 hPa
